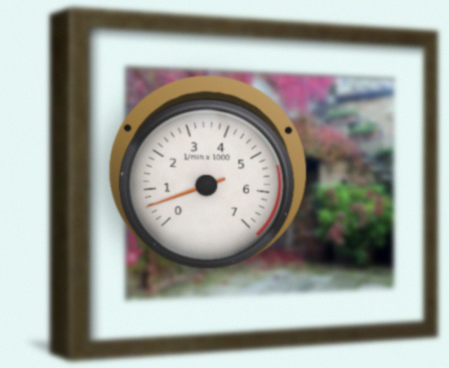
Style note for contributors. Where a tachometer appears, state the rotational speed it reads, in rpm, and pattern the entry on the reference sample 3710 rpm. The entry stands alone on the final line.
600 rpm
